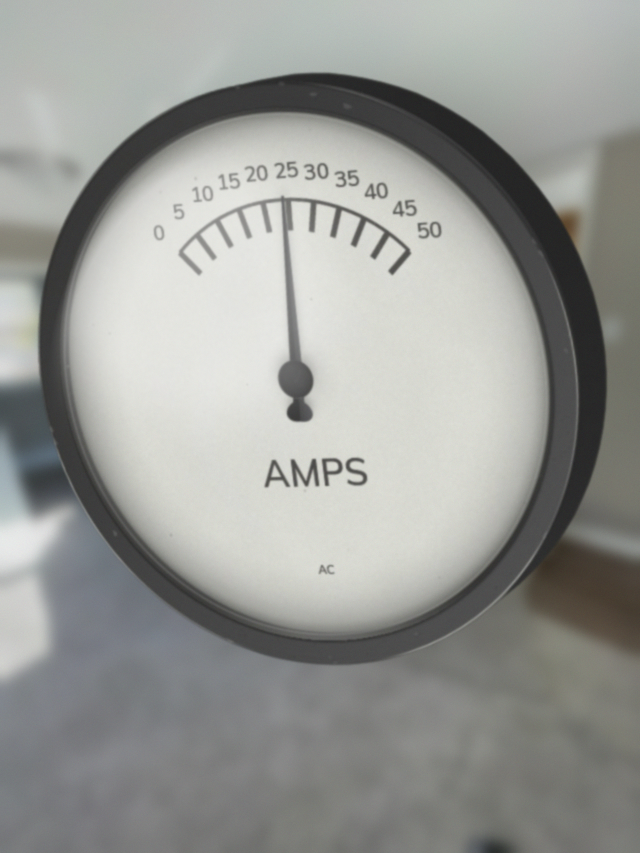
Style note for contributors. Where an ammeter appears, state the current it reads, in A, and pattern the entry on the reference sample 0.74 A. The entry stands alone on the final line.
25 A
